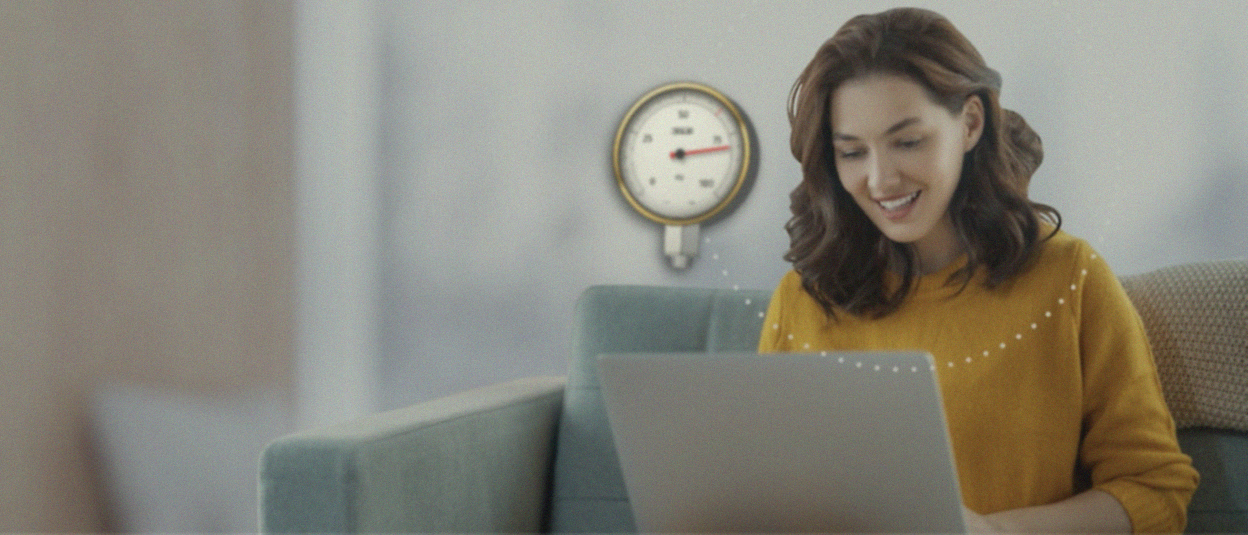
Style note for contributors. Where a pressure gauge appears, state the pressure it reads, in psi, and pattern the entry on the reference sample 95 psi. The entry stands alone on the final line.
80 psi
